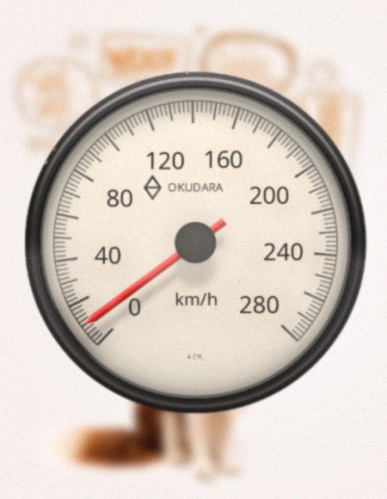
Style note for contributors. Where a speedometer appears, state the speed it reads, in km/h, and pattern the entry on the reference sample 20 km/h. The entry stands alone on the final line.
10 km/h
